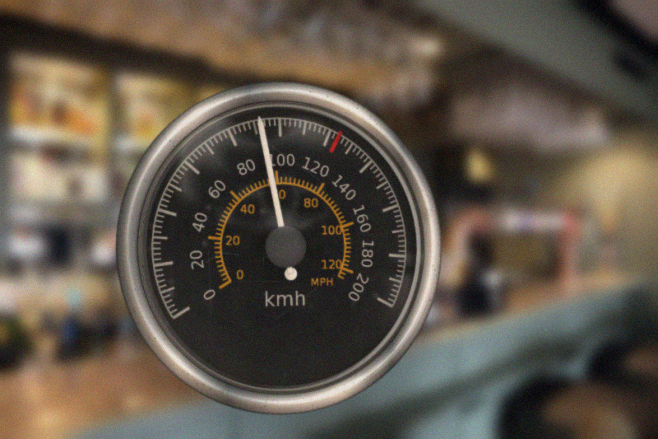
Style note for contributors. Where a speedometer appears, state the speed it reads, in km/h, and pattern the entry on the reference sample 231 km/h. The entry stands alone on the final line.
92 km/h
